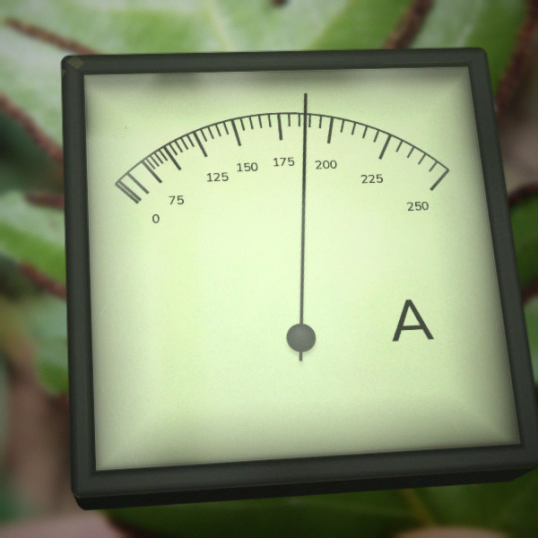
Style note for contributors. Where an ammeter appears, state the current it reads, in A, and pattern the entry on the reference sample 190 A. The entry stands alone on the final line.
187.5 A
